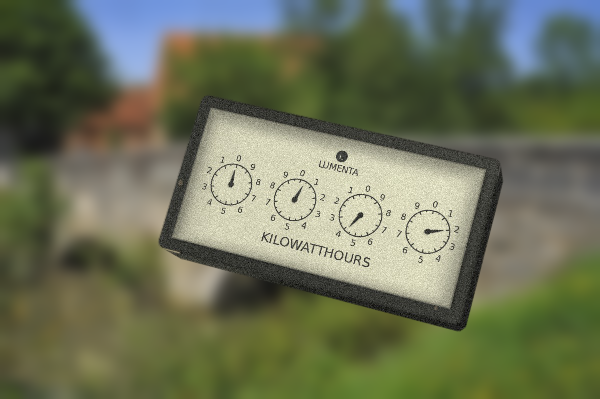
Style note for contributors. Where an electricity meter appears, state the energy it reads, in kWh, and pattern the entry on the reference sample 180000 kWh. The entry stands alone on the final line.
42 kWh
